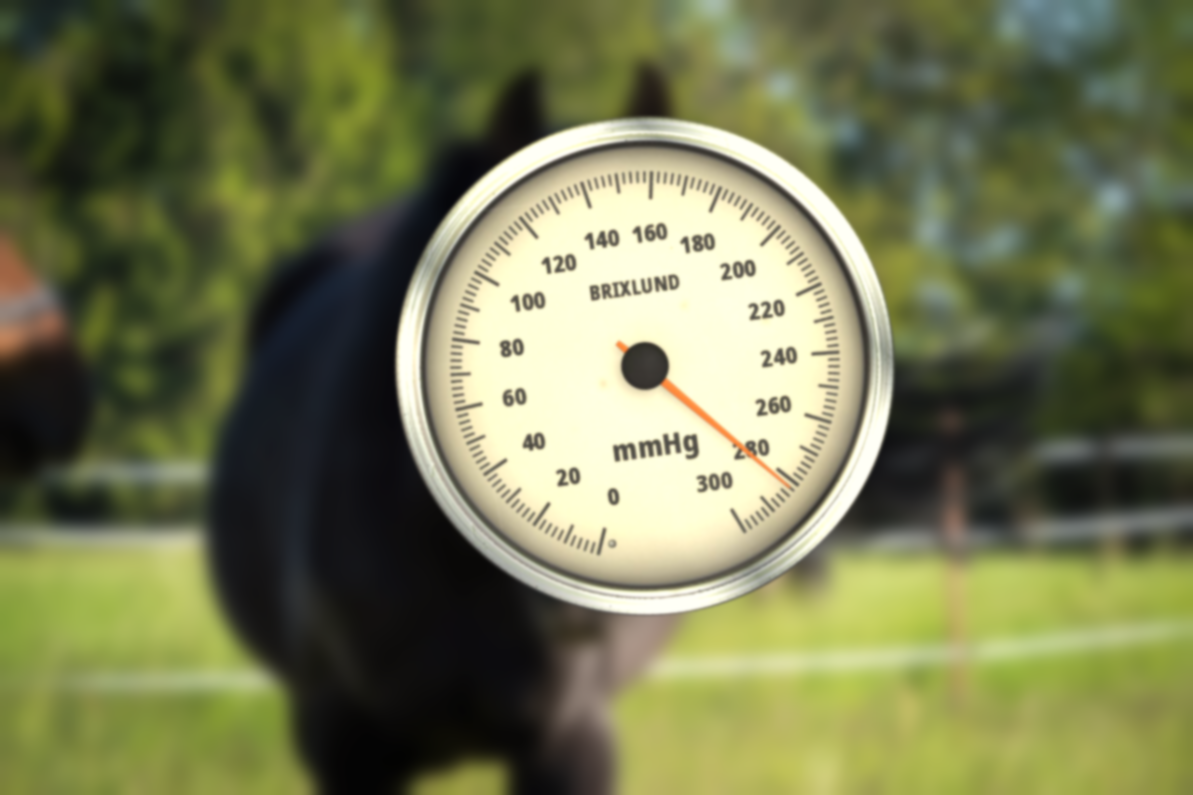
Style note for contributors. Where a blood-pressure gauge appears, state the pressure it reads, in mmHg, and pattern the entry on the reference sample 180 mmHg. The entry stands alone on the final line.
282 mmHg
